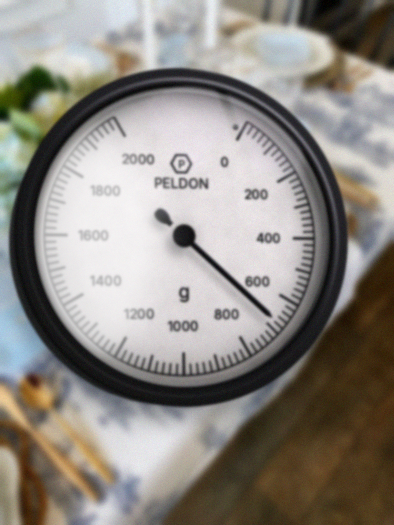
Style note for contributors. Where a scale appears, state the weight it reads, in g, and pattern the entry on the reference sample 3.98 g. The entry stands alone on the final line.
680 g
